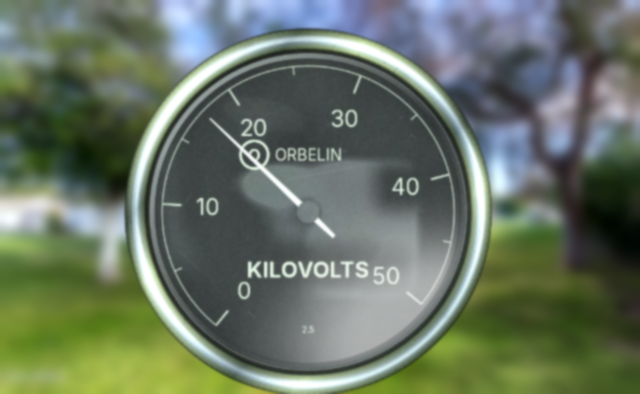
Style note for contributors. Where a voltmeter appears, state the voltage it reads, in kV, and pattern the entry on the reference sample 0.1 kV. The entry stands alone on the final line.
17.5 kV
